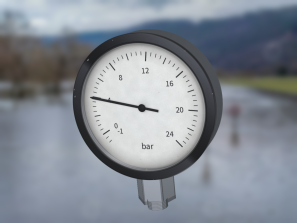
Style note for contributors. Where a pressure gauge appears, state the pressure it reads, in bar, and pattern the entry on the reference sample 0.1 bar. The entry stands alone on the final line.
4 bar
